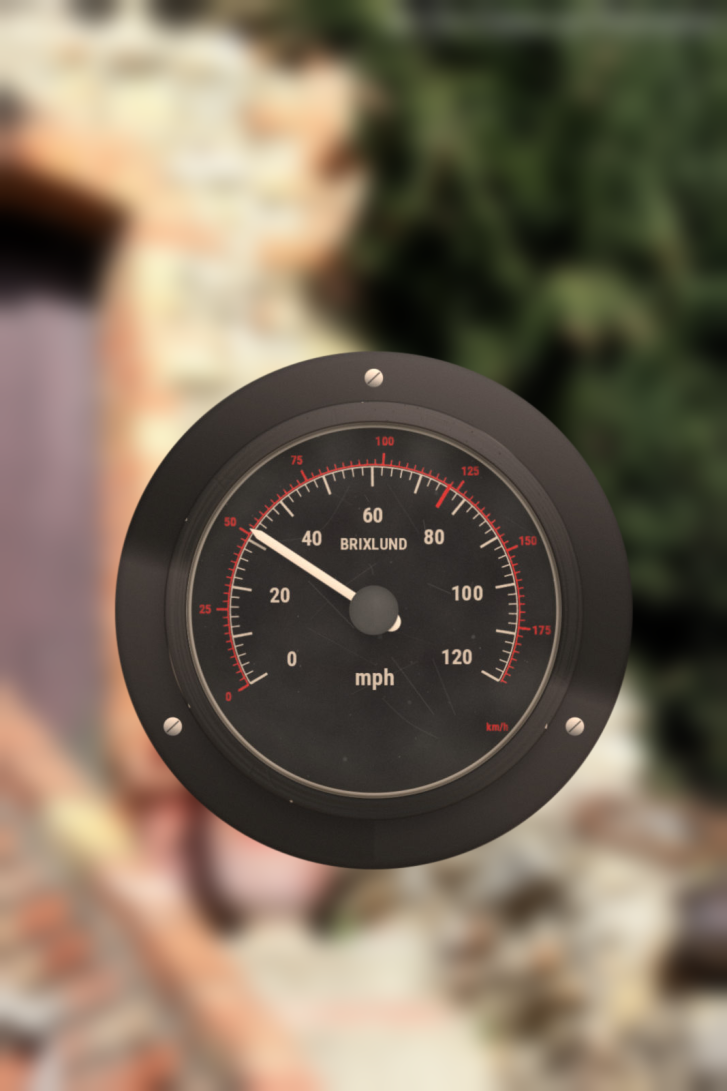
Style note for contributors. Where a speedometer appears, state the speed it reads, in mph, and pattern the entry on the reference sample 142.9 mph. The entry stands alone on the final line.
32 mph
